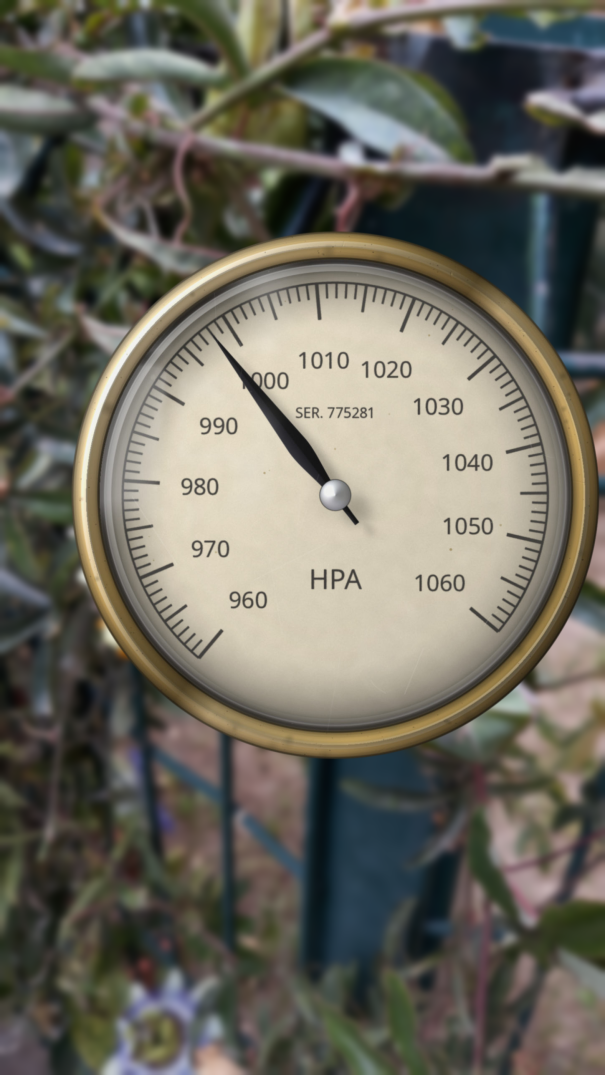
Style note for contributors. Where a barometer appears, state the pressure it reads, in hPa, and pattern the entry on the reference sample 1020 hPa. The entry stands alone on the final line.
998 hPa
